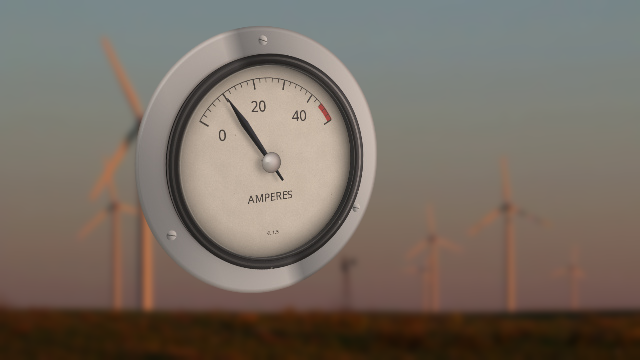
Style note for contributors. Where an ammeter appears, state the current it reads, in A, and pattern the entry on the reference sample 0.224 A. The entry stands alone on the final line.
10 A
